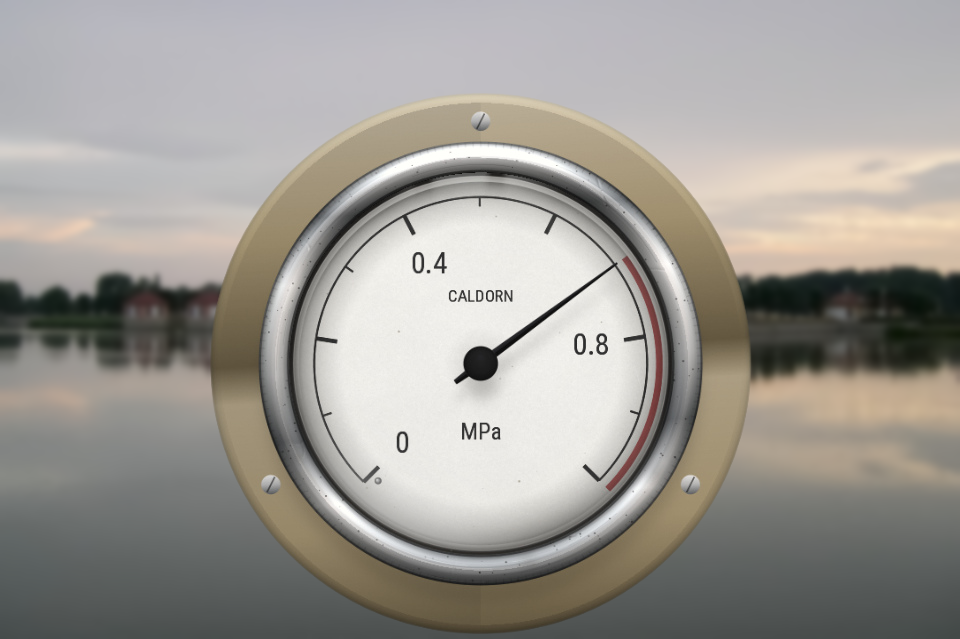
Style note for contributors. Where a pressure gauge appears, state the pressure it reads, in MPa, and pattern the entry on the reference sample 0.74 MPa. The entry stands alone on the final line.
0.7 MPa
